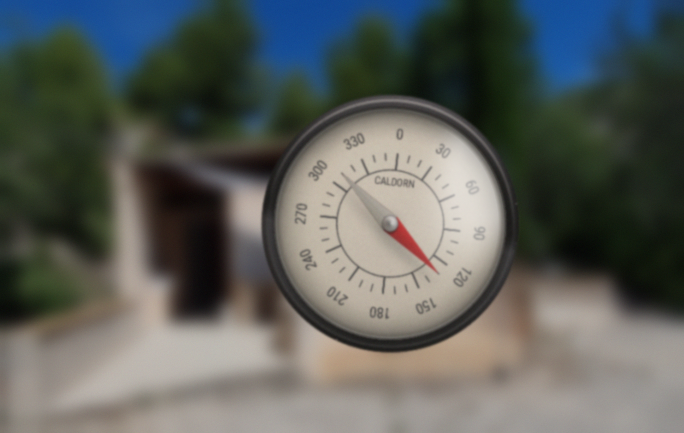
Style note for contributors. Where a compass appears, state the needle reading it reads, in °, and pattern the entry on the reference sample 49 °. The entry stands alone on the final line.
130 °
